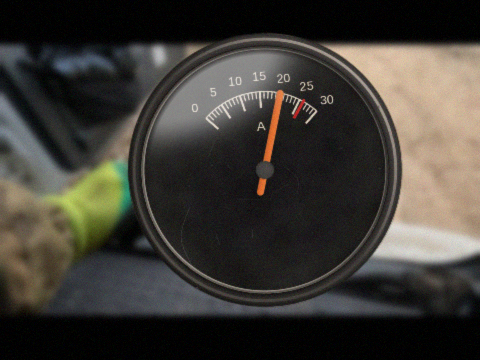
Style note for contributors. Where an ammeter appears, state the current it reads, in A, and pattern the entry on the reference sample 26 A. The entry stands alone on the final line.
20 A
